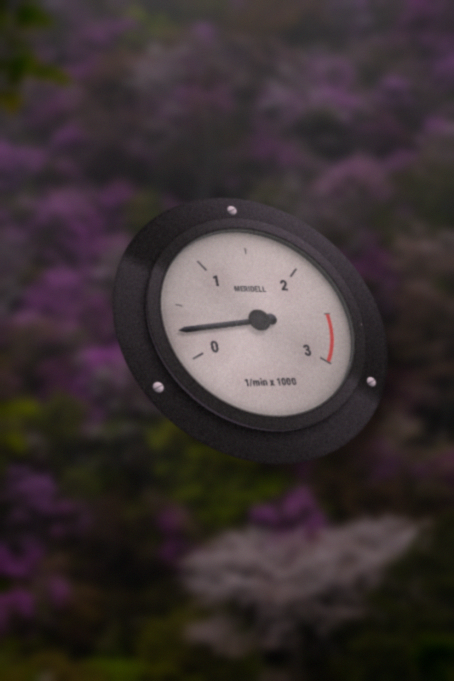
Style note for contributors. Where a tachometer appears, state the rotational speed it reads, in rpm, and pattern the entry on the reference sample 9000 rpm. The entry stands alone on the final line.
250 rpm
